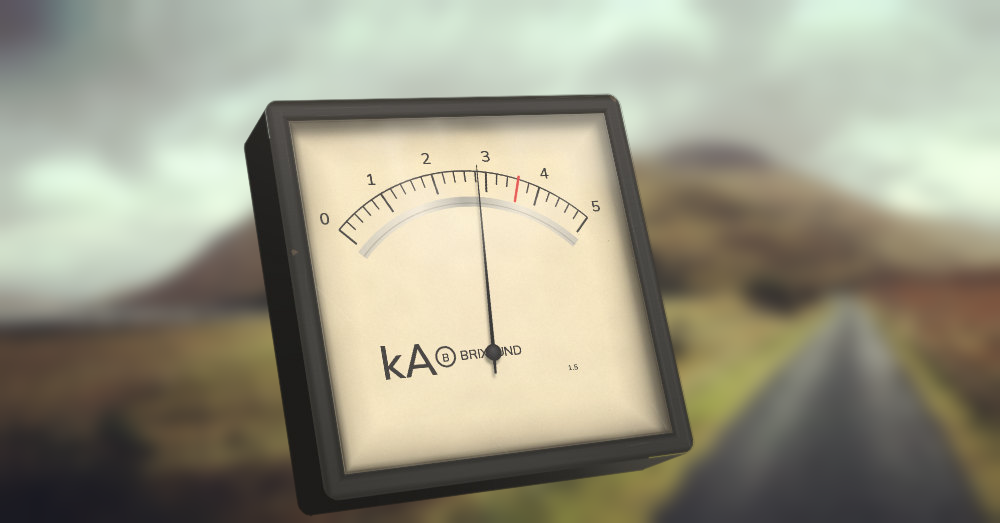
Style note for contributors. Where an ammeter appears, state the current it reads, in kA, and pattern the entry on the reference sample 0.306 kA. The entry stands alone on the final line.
2.8 kA
